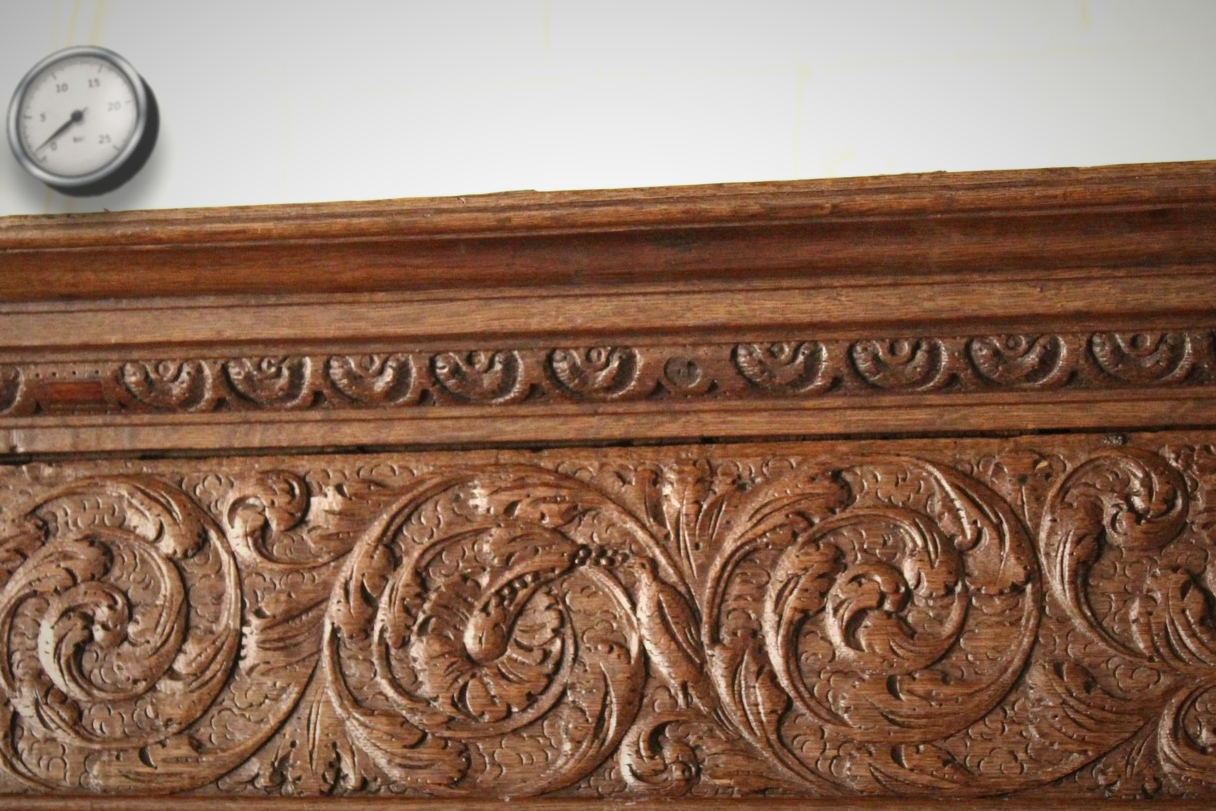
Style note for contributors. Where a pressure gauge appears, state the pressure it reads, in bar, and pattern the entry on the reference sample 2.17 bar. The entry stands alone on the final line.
1 bar
